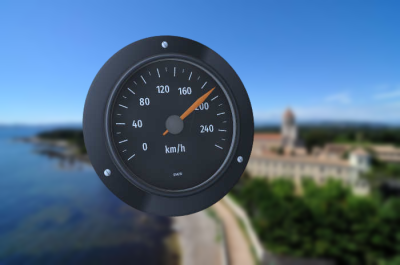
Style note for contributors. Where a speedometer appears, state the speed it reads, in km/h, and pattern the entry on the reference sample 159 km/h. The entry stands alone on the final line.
190 km/h
